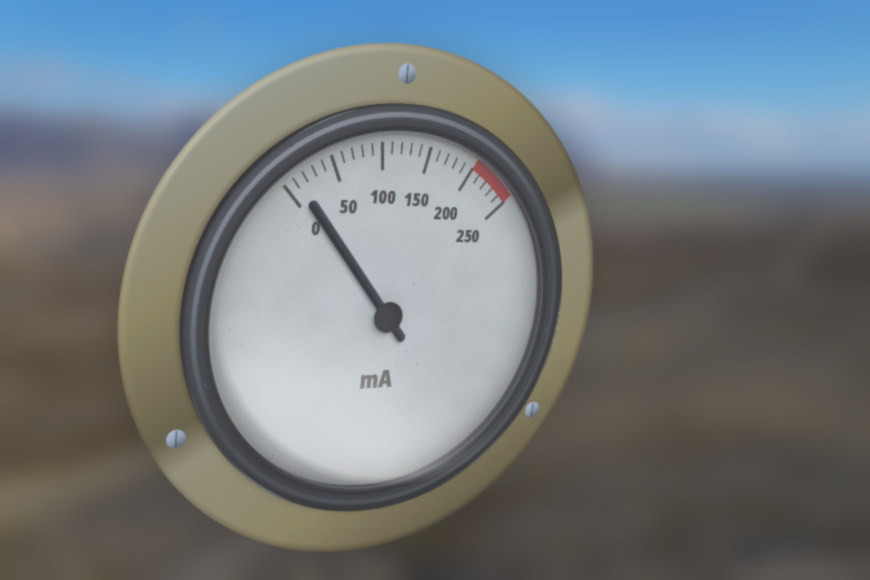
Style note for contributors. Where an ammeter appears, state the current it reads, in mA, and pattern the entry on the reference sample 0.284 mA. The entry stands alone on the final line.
10 mA
